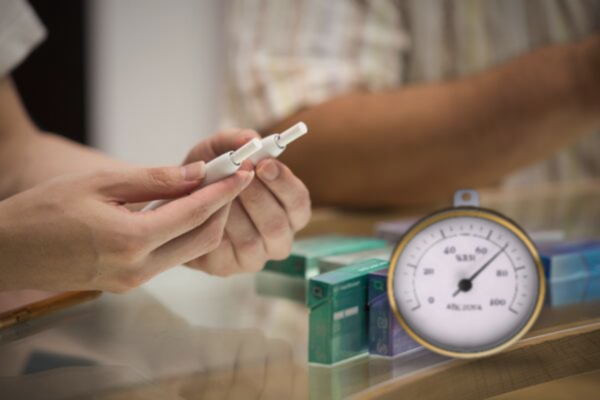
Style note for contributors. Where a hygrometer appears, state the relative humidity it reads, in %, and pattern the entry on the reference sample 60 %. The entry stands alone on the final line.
68 %
